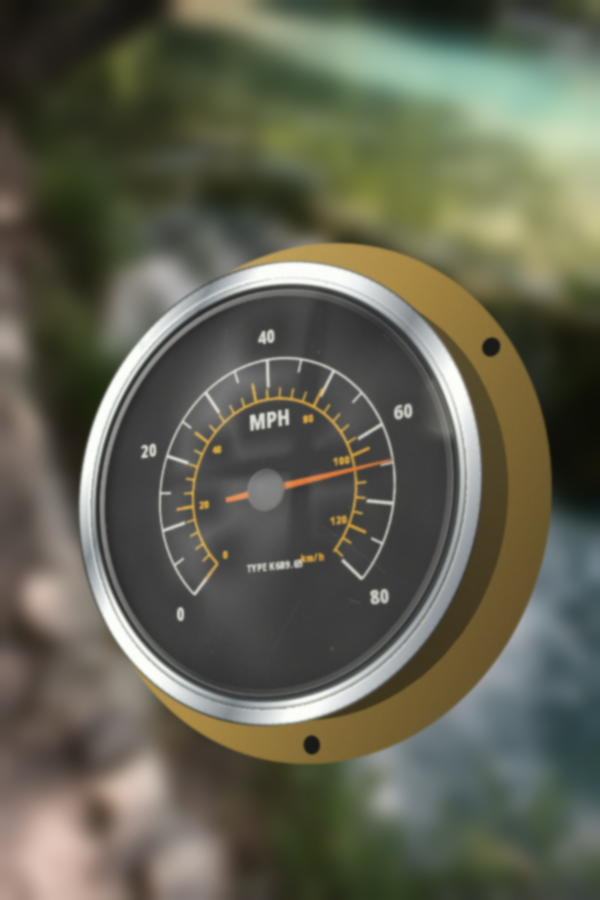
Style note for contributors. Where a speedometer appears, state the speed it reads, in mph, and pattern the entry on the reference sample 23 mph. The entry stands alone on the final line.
65 mph
